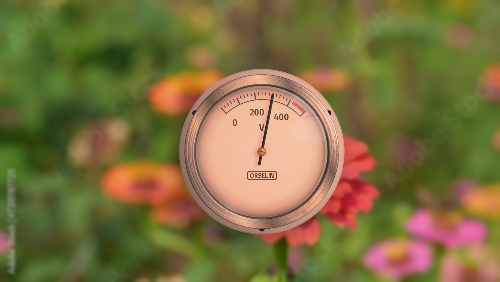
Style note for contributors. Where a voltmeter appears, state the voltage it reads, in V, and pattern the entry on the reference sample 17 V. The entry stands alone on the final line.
300 V
